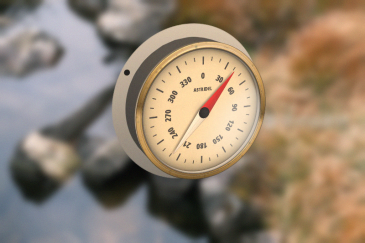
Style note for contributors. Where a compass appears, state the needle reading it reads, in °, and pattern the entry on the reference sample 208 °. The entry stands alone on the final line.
40 °
